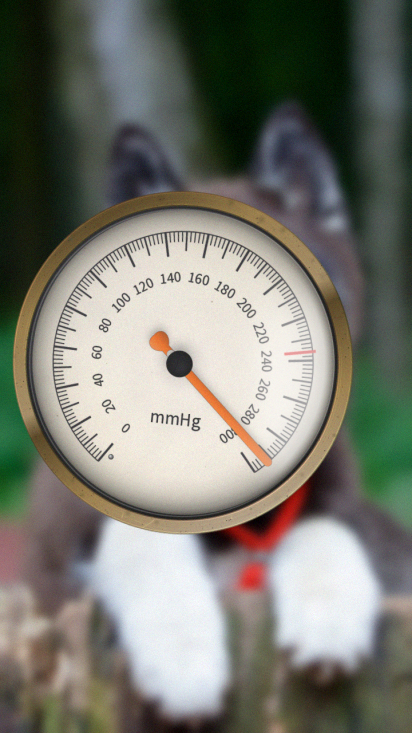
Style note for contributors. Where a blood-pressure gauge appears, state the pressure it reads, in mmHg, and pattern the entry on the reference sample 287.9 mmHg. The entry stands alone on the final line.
292 mmHg
